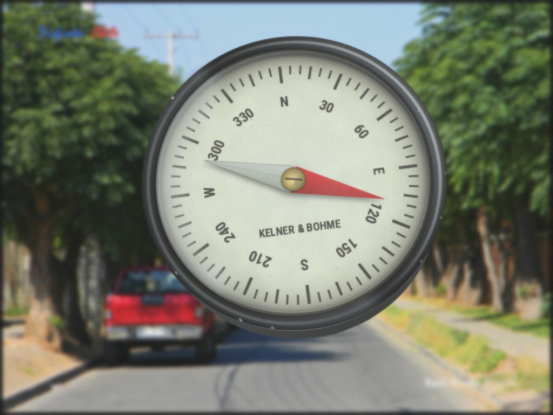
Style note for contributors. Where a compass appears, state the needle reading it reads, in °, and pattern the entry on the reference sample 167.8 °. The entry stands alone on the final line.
110 °
